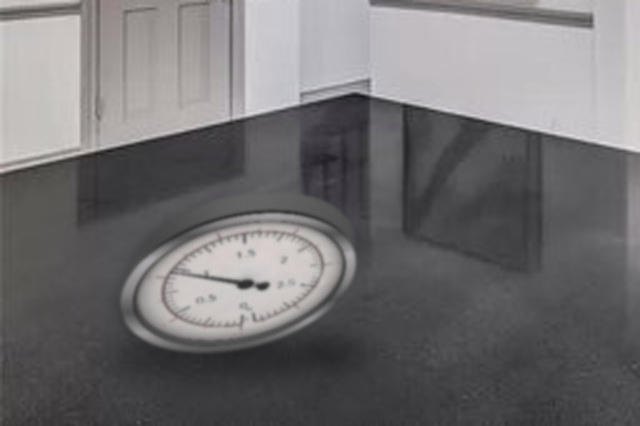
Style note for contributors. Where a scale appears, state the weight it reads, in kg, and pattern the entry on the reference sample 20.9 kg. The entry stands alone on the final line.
1 kg
